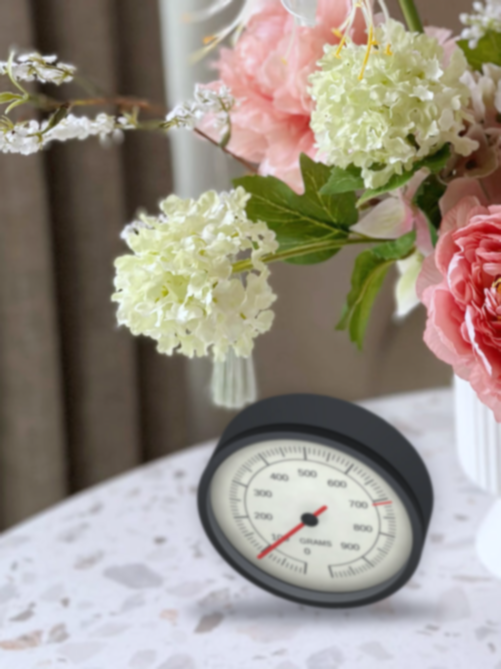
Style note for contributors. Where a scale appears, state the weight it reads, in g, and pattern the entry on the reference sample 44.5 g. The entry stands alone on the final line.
100 g
